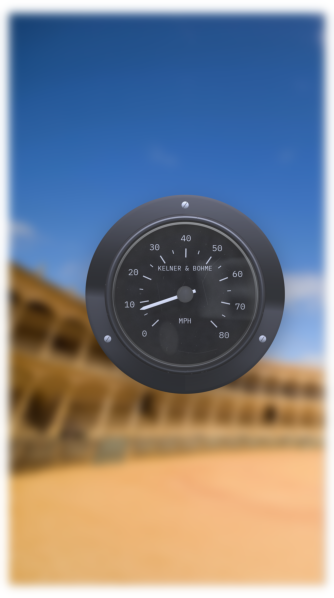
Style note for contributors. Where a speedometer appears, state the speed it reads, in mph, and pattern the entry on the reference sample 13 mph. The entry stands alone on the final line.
7.5 mph
